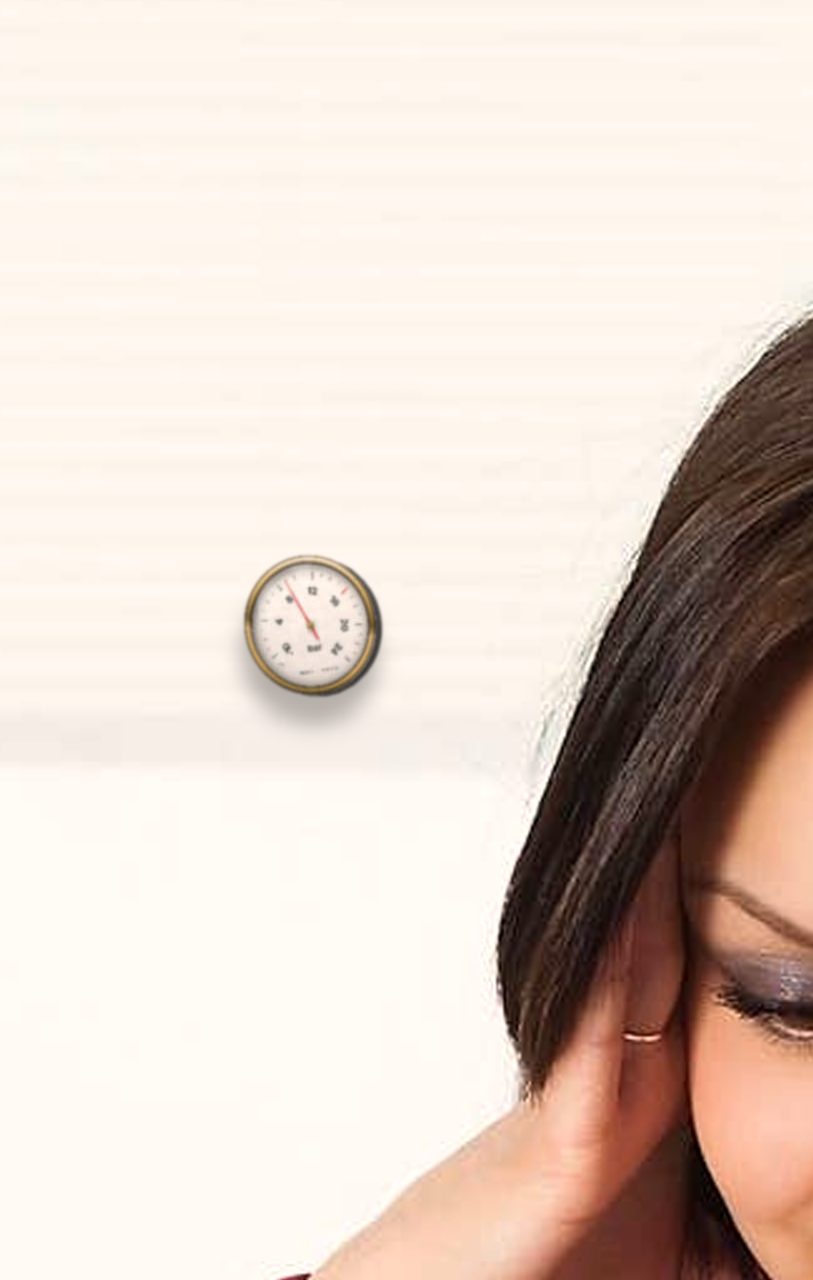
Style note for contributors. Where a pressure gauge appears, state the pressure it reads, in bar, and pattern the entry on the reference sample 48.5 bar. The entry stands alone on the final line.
9 bar
